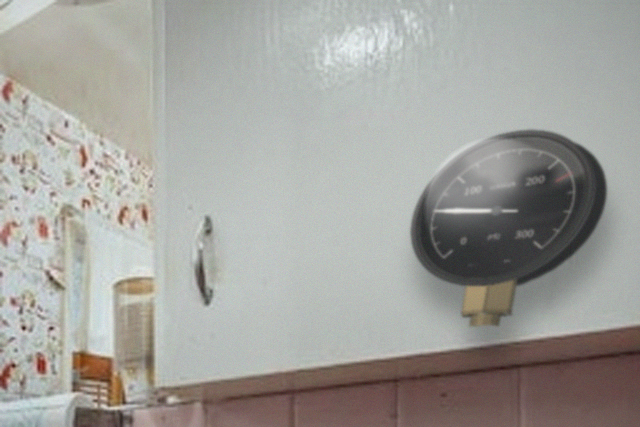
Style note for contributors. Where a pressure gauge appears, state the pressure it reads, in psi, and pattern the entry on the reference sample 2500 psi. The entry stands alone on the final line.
60 psi
